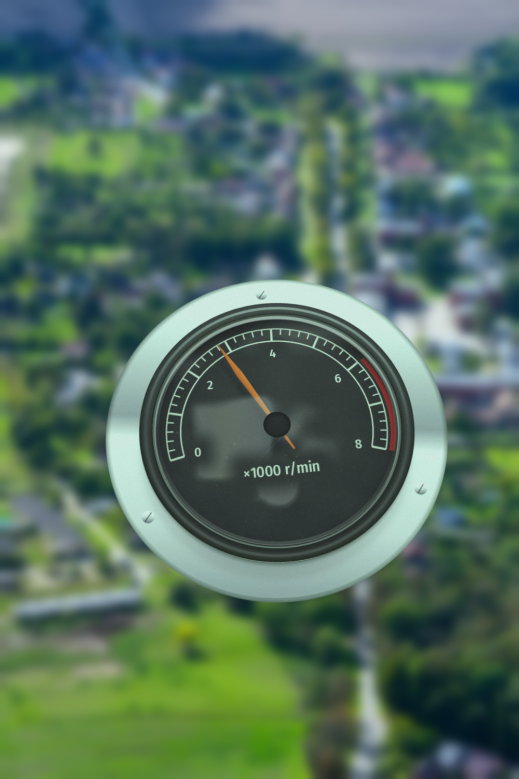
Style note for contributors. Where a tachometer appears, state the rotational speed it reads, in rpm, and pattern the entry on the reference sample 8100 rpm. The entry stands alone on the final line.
2800 rpm
